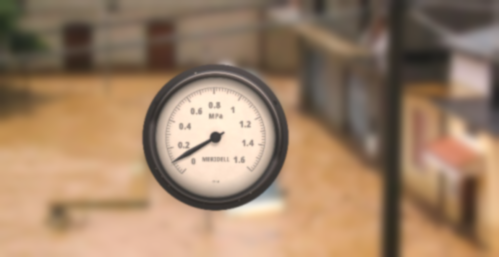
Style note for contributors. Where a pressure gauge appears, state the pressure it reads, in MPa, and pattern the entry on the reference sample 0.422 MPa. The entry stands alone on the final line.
0.1 MPa
